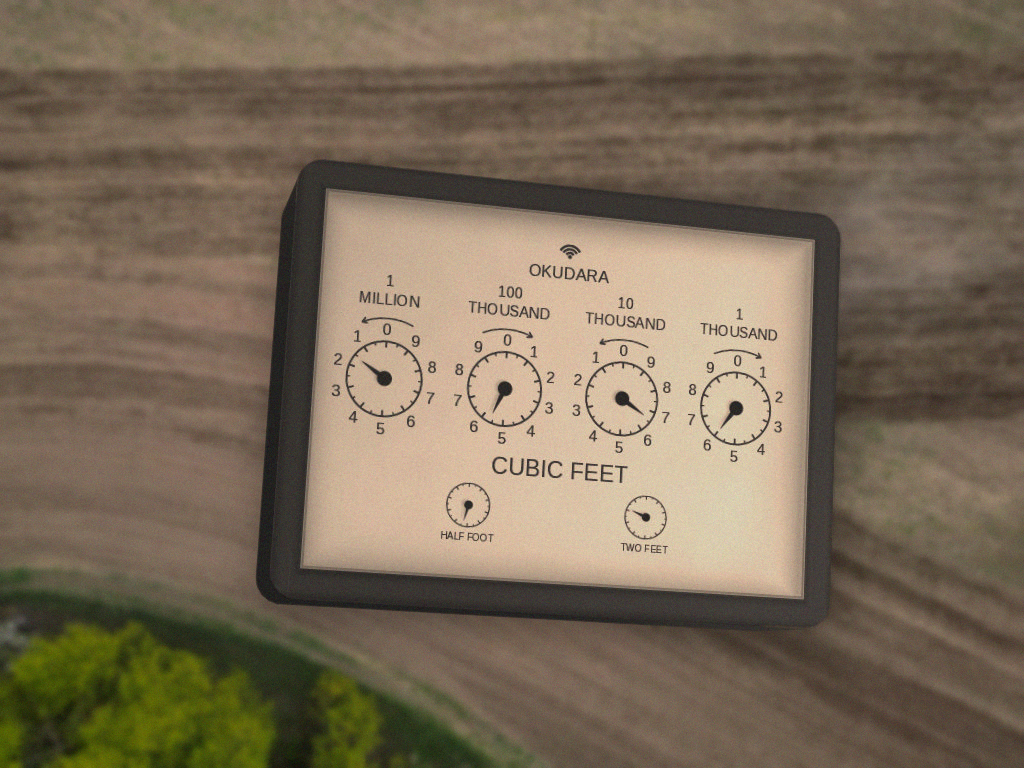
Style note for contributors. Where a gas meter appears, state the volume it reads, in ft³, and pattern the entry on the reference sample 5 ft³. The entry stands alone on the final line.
156600 ft³
